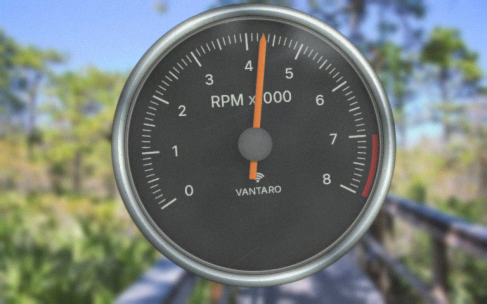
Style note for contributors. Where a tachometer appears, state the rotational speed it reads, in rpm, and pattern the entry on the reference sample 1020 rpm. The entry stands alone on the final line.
4300 rpm
